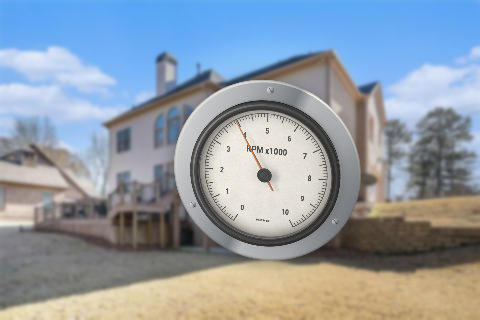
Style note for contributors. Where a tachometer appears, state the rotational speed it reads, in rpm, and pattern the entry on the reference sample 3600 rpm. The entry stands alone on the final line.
4000 rpm
